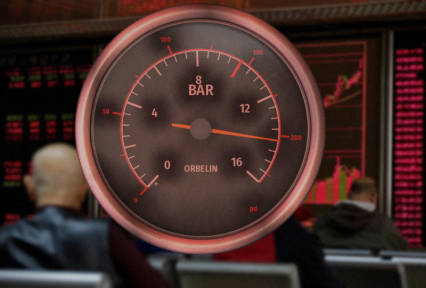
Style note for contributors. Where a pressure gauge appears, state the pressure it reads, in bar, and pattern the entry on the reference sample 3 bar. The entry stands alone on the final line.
14 bar
